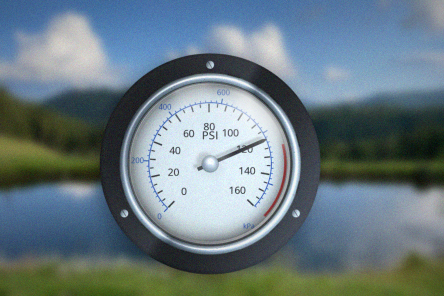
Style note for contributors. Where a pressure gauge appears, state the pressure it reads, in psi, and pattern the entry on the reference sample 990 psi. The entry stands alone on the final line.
120 psi
